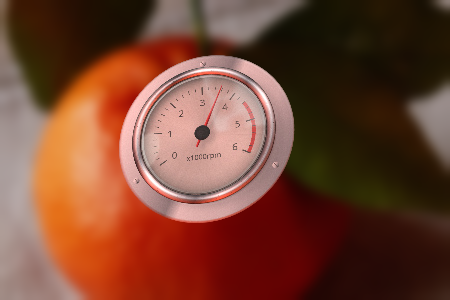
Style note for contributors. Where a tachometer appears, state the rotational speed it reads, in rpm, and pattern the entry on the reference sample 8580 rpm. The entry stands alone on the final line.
3600 rpm
